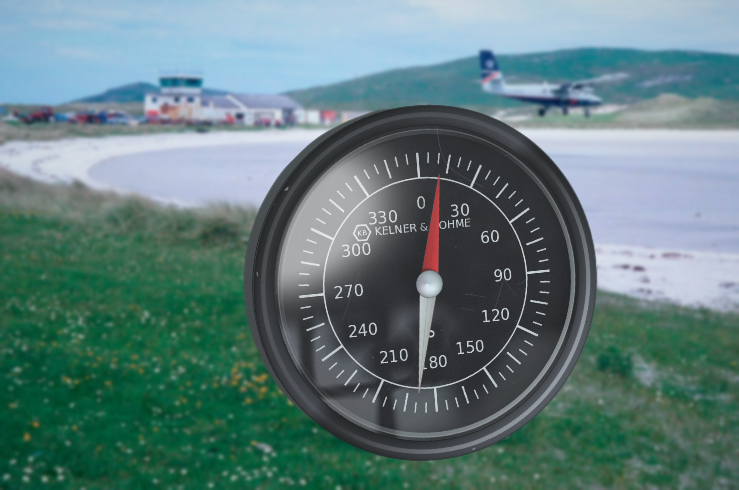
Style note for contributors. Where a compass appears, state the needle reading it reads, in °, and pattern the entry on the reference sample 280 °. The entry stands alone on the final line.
10 °
